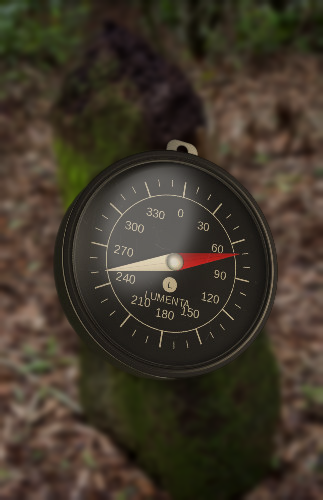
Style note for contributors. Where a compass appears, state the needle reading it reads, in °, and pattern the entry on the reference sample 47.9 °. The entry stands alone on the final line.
70 °
